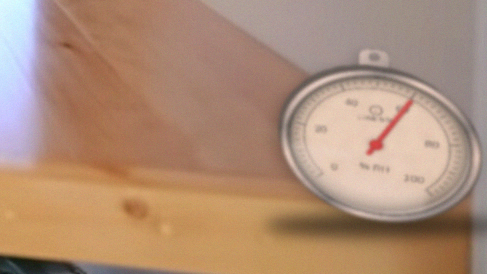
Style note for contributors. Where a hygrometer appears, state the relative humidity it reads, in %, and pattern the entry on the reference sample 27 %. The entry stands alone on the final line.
60 %
